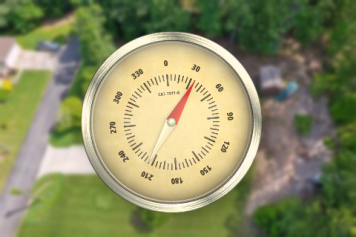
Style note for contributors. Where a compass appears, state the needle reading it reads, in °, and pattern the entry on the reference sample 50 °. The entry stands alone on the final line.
35 °
